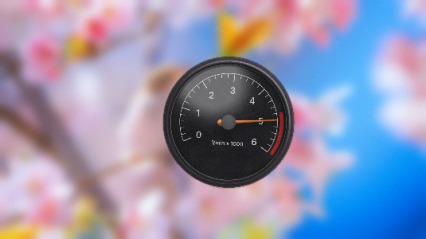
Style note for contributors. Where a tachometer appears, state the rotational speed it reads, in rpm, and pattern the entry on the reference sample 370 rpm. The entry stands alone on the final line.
5000 rpm
